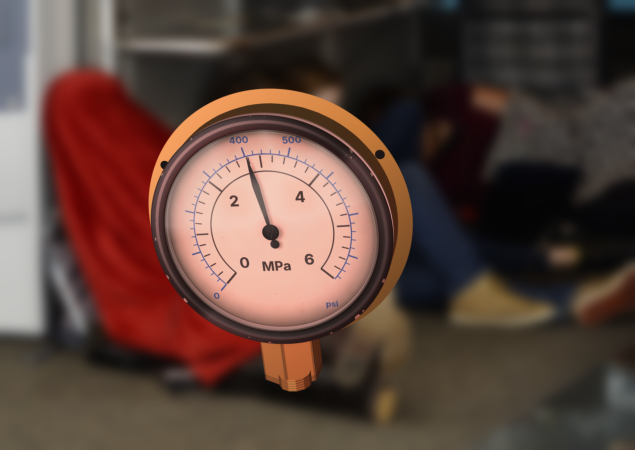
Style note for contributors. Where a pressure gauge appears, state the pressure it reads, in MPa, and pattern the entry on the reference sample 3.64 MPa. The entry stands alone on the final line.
2.8 MPa
